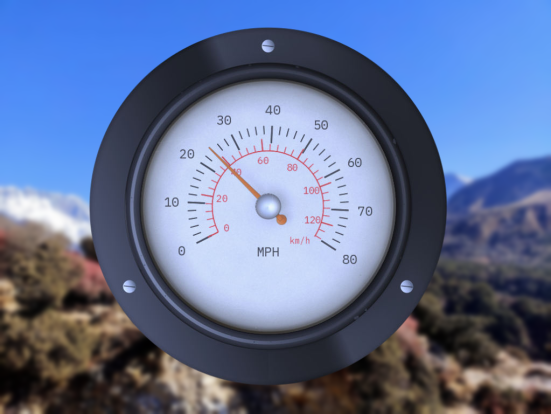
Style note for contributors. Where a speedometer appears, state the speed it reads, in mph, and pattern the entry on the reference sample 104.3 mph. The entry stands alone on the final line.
24 mph
